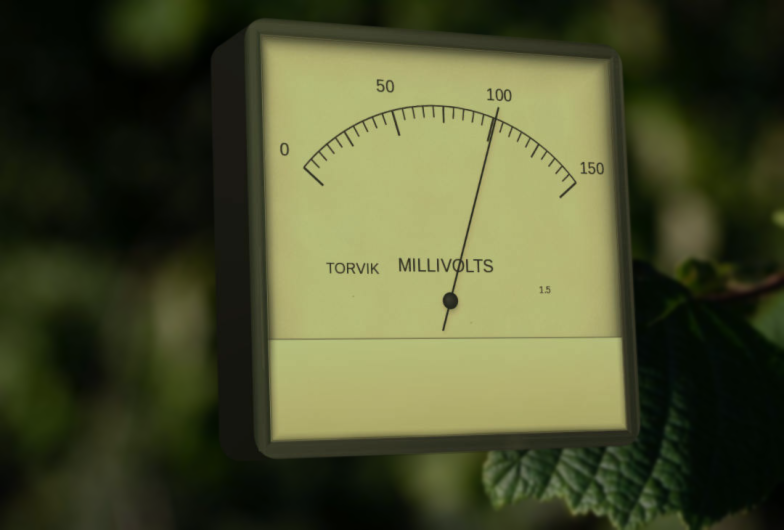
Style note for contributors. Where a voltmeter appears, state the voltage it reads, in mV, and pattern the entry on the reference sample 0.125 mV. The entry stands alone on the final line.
100 mV
